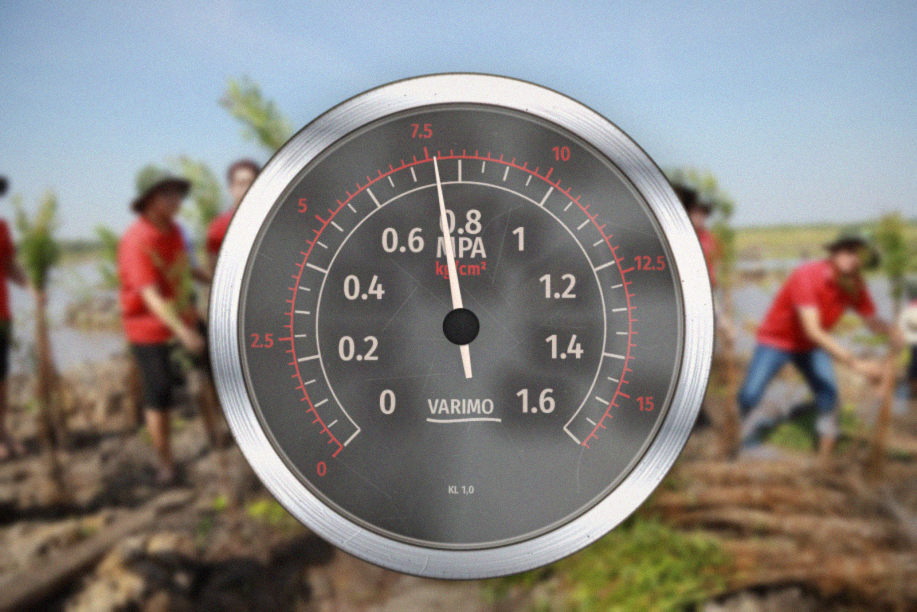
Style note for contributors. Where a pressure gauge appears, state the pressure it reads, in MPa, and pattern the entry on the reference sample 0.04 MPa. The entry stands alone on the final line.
0.75 MPa
